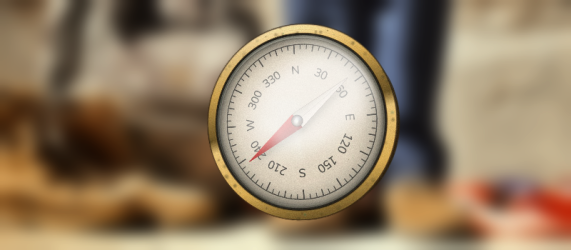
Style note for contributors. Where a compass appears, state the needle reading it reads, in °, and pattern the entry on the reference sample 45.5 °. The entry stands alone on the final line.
235 °
